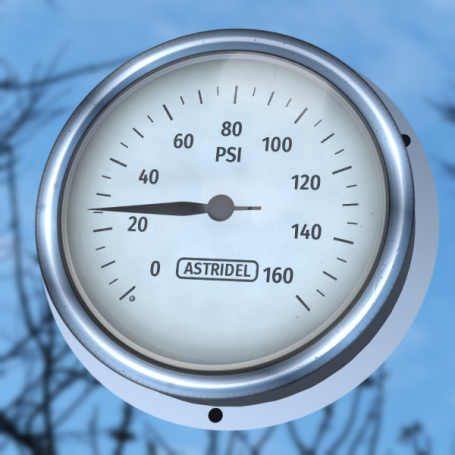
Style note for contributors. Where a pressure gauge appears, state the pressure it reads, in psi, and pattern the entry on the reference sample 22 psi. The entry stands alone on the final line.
25 psi
